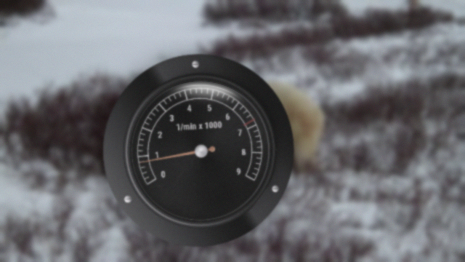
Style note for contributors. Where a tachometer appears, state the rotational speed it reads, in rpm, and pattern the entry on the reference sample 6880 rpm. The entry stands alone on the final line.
800 rpm
